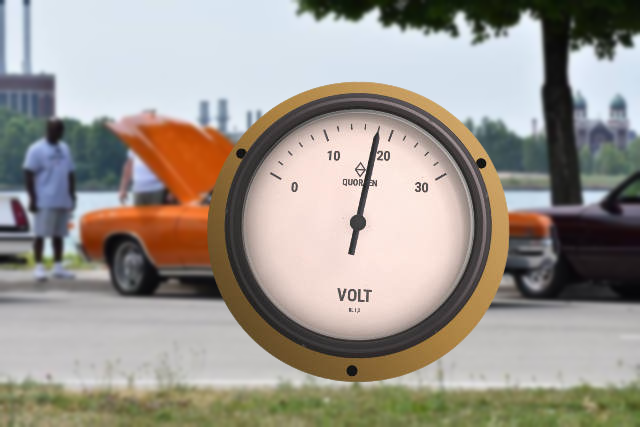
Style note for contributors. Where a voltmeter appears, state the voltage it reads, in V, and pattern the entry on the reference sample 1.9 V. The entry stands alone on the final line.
18 V
